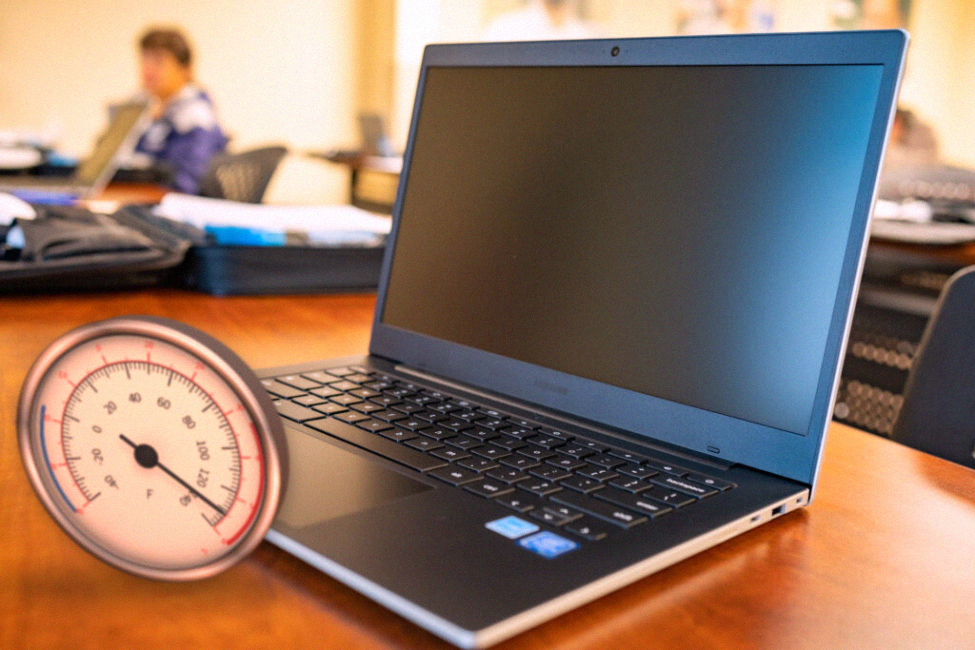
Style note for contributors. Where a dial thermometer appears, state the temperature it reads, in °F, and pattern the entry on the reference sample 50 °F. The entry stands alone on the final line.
130 °F
